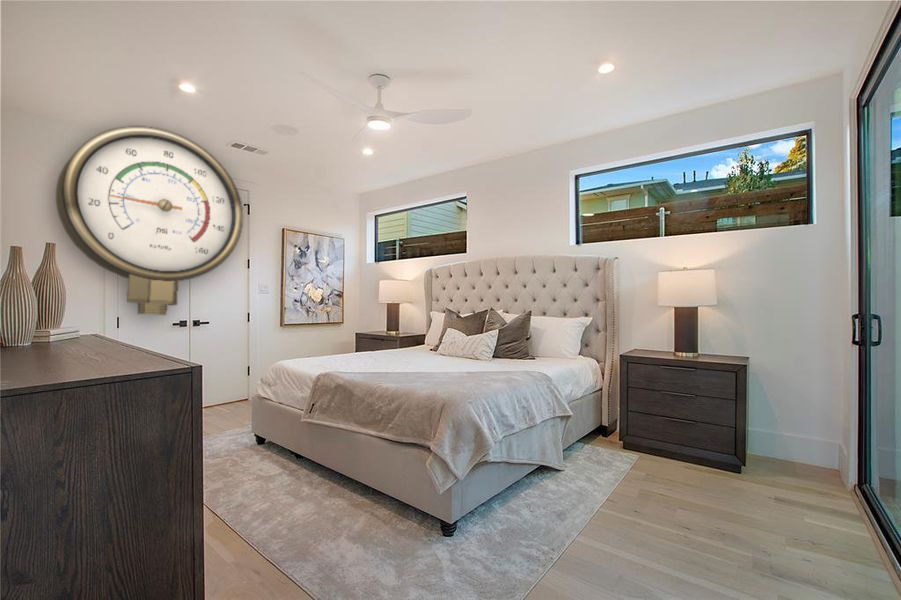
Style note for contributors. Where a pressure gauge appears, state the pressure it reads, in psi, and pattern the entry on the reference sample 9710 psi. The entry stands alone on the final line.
25 psi
